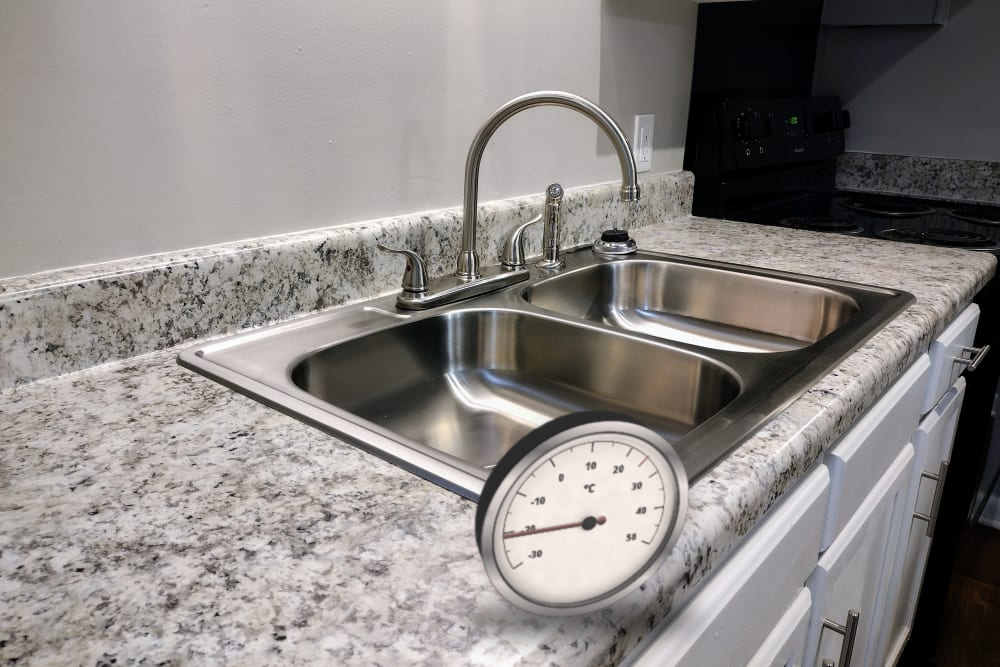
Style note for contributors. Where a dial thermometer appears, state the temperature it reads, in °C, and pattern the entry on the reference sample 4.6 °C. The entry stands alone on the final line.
-20 °C
